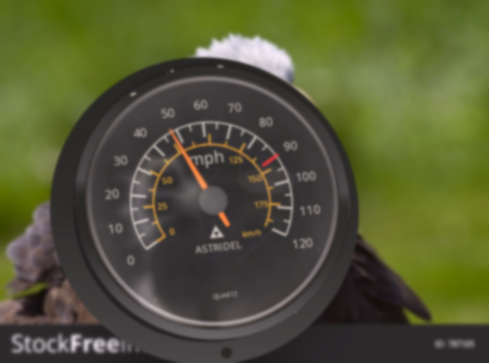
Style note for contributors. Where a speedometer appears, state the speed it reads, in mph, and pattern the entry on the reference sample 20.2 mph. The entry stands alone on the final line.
47.5 mph
